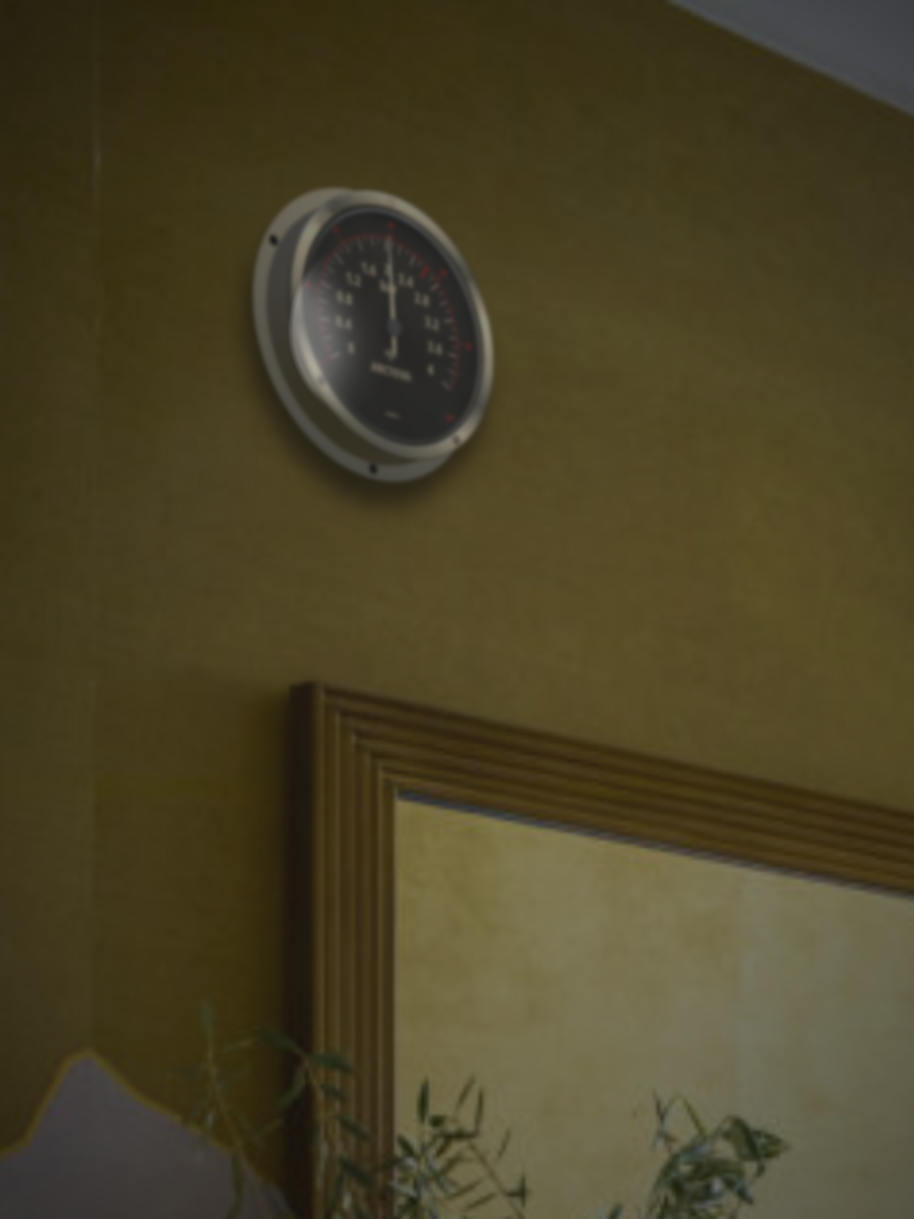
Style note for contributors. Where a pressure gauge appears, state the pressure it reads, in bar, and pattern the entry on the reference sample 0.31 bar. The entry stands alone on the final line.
2 bar
